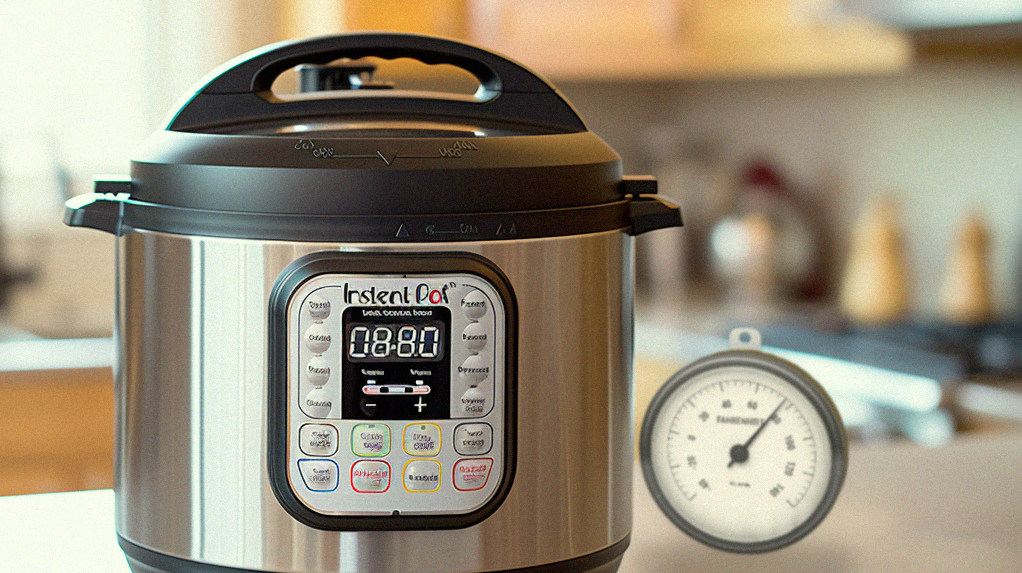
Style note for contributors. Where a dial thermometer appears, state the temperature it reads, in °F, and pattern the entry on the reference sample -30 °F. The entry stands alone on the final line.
76 °F
